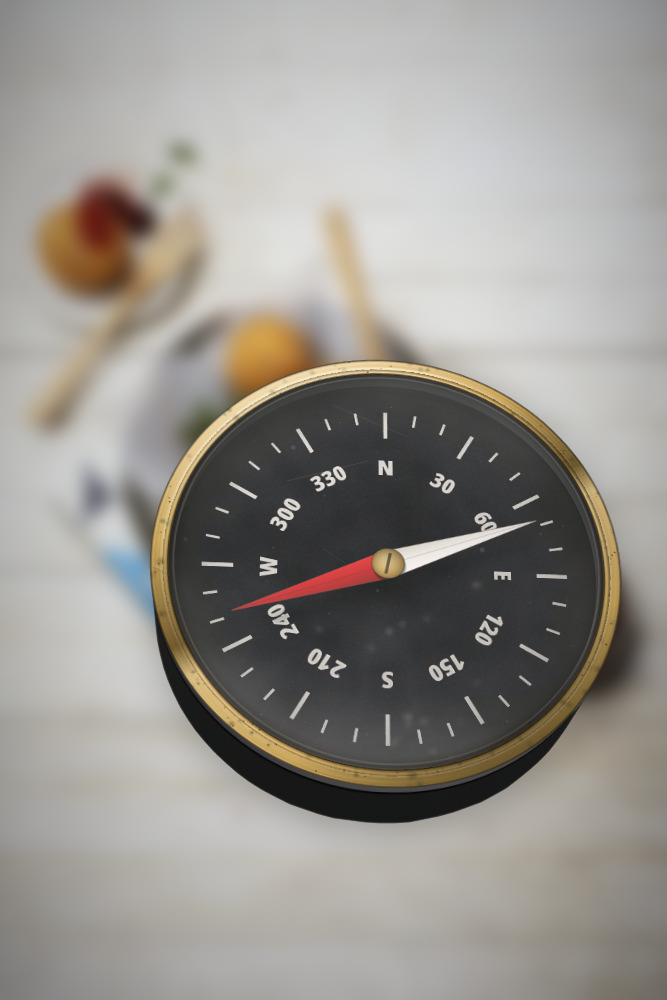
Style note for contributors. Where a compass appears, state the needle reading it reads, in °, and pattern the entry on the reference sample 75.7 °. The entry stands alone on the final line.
250 °
